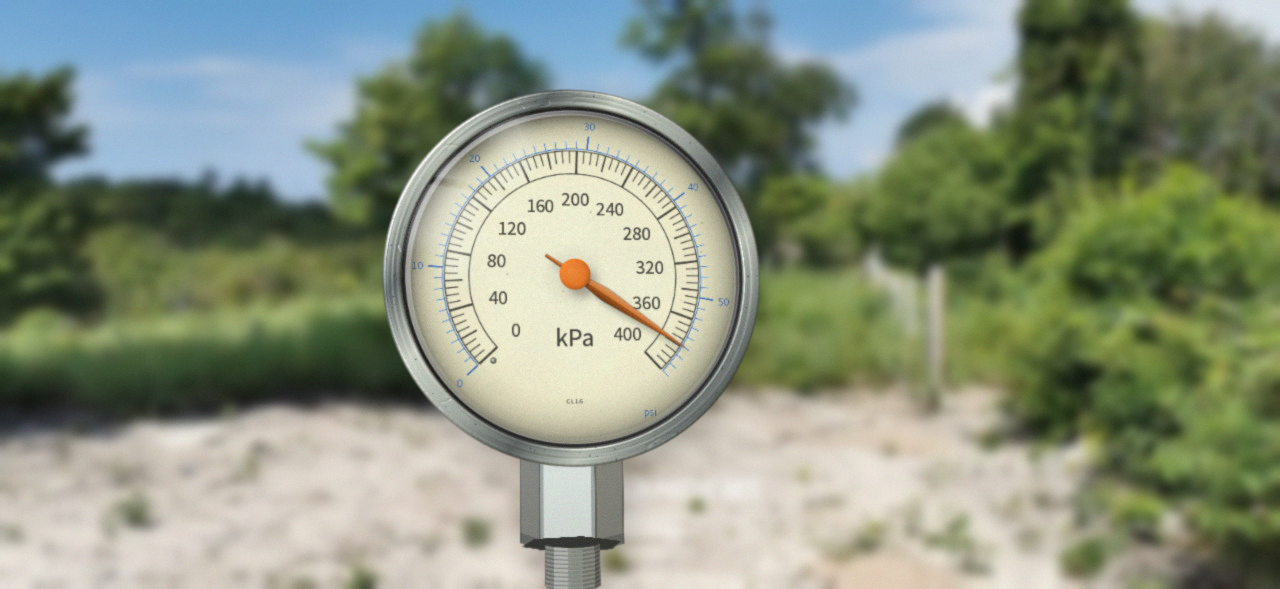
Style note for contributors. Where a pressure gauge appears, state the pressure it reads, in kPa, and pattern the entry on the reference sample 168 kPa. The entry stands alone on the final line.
380 kPa
